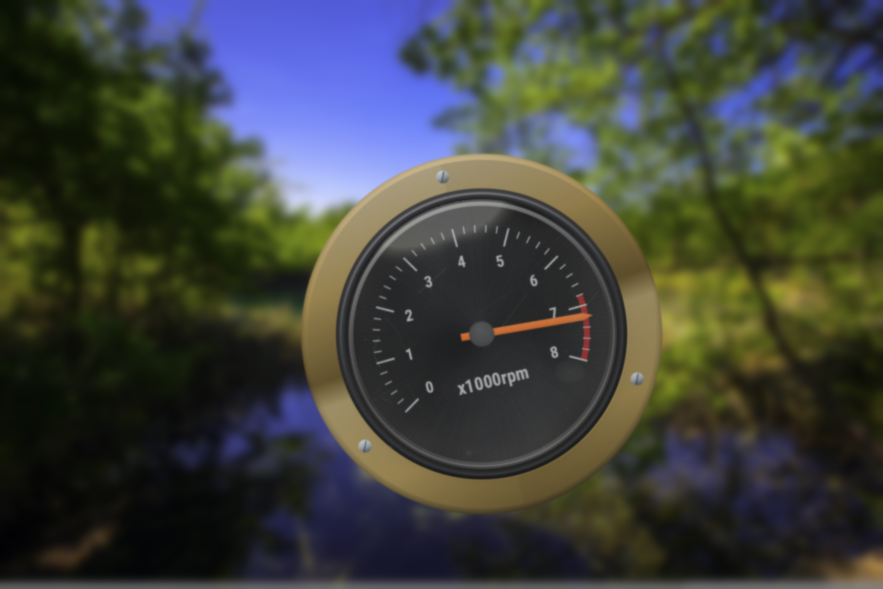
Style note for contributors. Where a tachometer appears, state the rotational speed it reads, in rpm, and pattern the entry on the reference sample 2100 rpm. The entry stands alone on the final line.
7200 rpm
